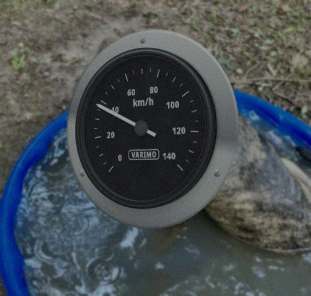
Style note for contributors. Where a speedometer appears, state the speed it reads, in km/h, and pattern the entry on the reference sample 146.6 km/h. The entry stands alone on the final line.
37.5 km/h
